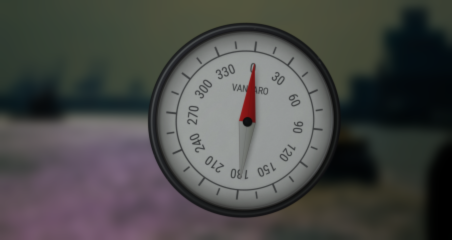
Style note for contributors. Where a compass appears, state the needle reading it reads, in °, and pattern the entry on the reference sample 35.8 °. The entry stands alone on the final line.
0 °
